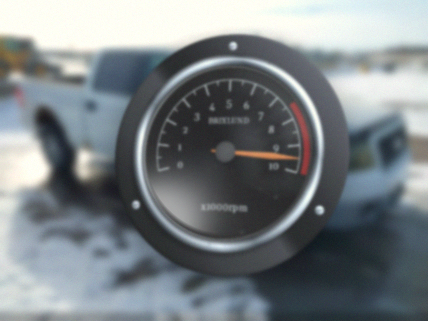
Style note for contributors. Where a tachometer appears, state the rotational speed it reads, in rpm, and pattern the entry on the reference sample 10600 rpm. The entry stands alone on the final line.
9500 rpm
